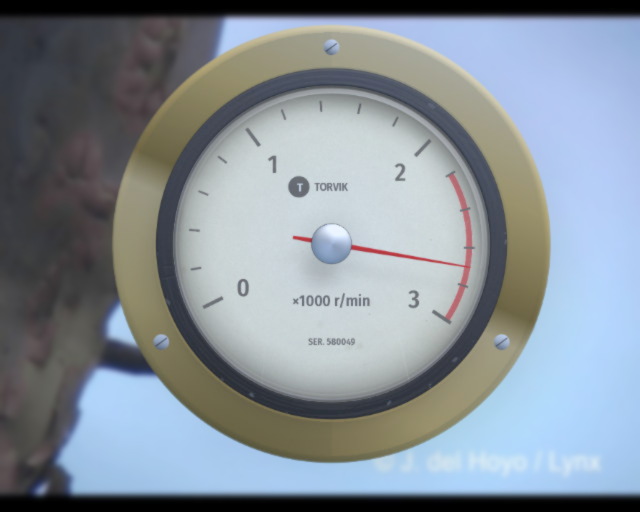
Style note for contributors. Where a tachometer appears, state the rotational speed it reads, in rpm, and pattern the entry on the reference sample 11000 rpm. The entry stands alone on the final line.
2700 rpm
